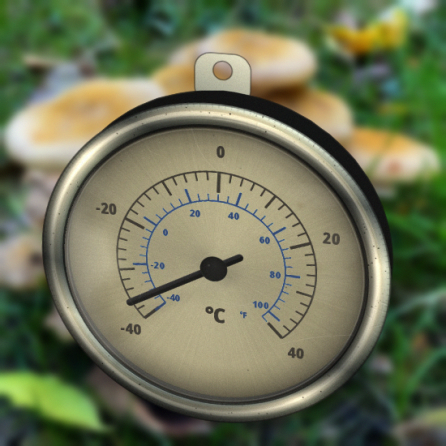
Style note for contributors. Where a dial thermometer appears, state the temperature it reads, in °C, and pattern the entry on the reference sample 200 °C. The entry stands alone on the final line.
-36 °C
